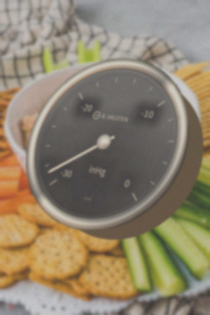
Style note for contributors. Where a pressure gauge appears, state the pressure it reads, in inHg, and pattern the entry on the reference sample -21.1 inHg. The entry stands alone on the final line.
-29 inHg
